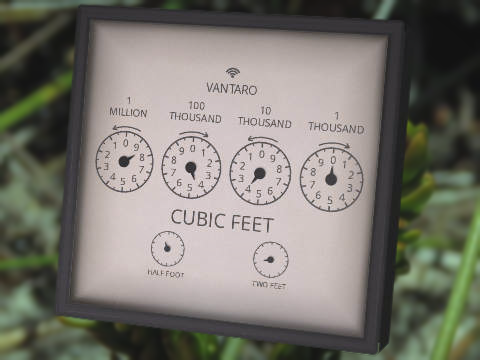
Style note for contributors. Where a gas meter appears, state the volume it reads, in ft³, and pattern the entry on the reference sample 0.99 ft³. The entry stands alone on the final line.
844000 ft³
